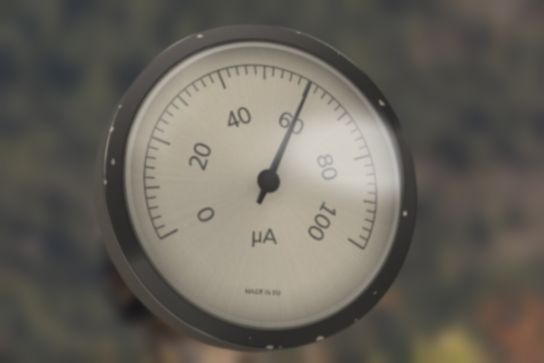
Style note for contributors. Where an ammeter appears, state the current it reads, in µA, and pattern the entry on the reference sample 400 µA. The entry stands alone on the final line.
60 µA
